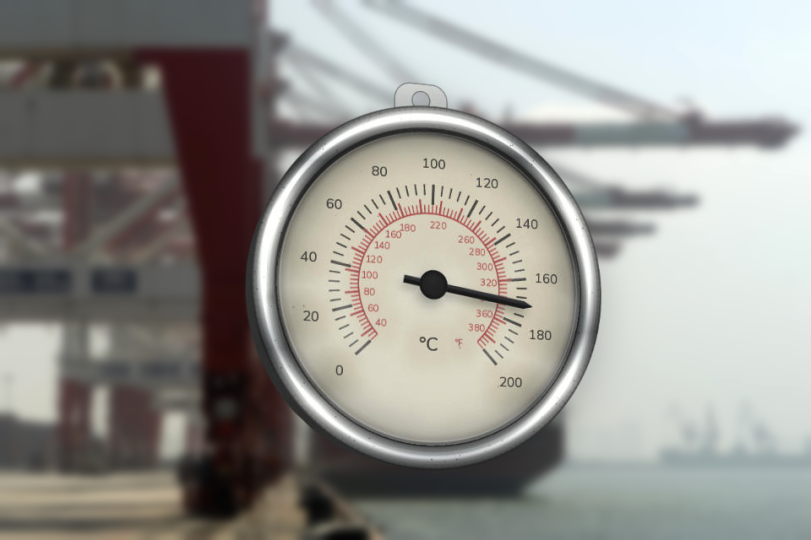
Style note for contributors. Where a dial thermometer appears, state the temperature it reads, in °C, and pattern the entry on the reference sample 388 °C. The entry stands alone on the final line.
172 °C
